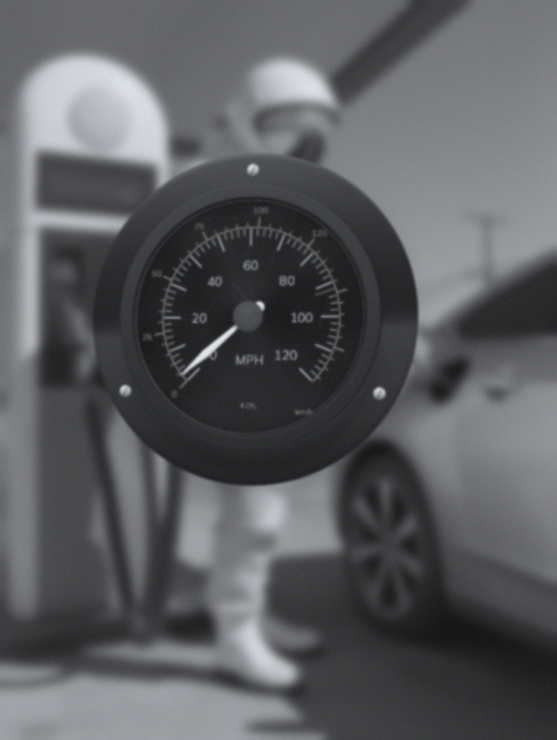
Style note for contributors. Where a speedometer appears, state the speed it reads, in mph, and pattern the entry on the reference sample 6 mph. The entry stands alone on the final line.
2 mph
